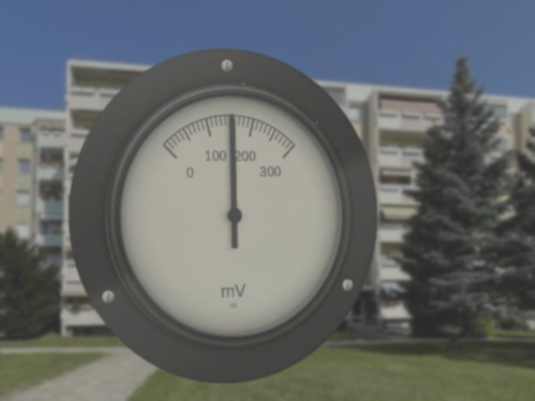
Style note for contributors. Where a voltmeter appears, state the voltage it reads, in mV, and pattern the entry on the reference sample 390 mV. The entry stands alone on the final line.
150 mV
